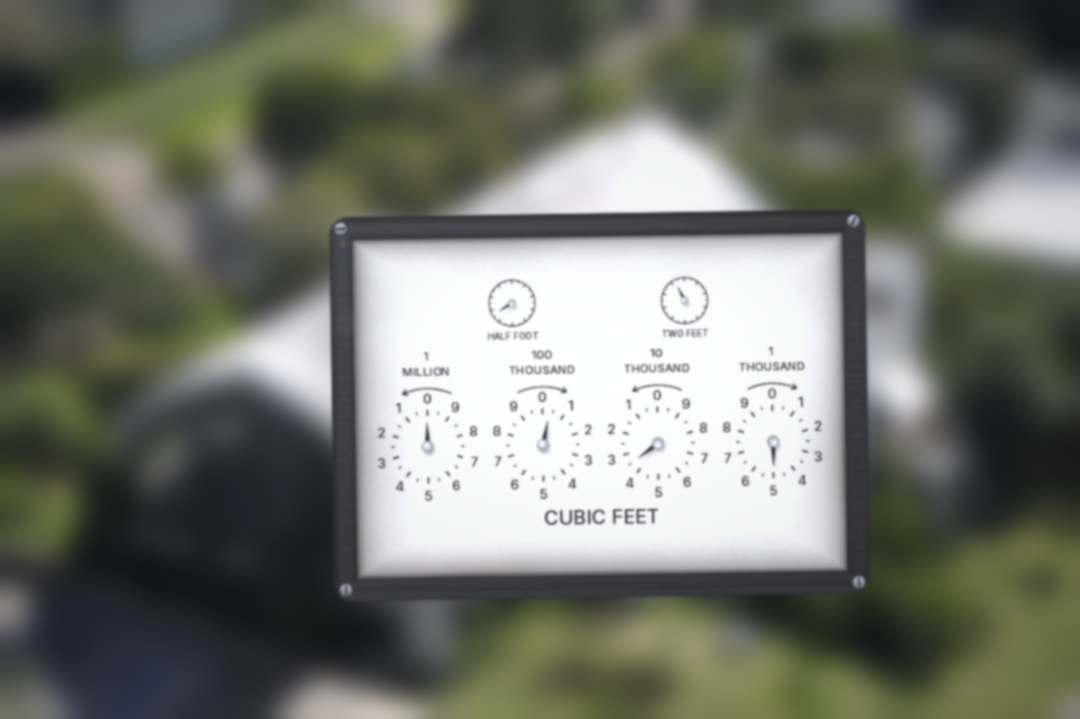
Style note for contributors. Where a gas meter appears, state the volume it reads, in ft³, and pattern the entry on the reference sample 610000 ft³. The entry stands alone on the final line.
3500 ft³
